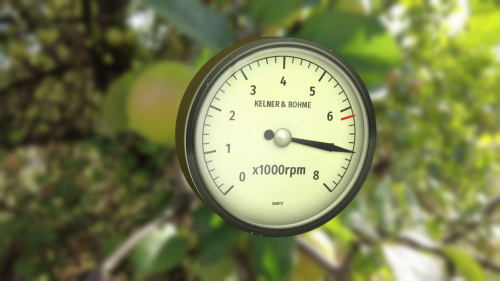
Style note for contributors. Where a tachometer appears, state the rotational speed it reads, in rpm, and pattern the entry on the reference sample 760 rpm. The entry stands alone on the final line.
7000 rpm
